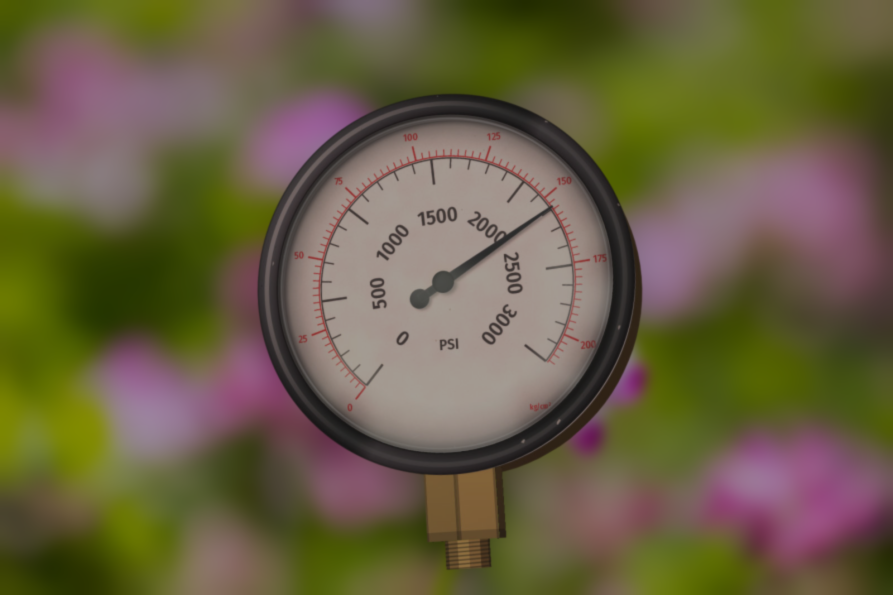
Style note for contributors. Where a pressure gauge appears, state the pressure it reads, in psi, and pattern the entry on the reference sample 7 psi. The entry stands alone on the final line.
2200 psi
